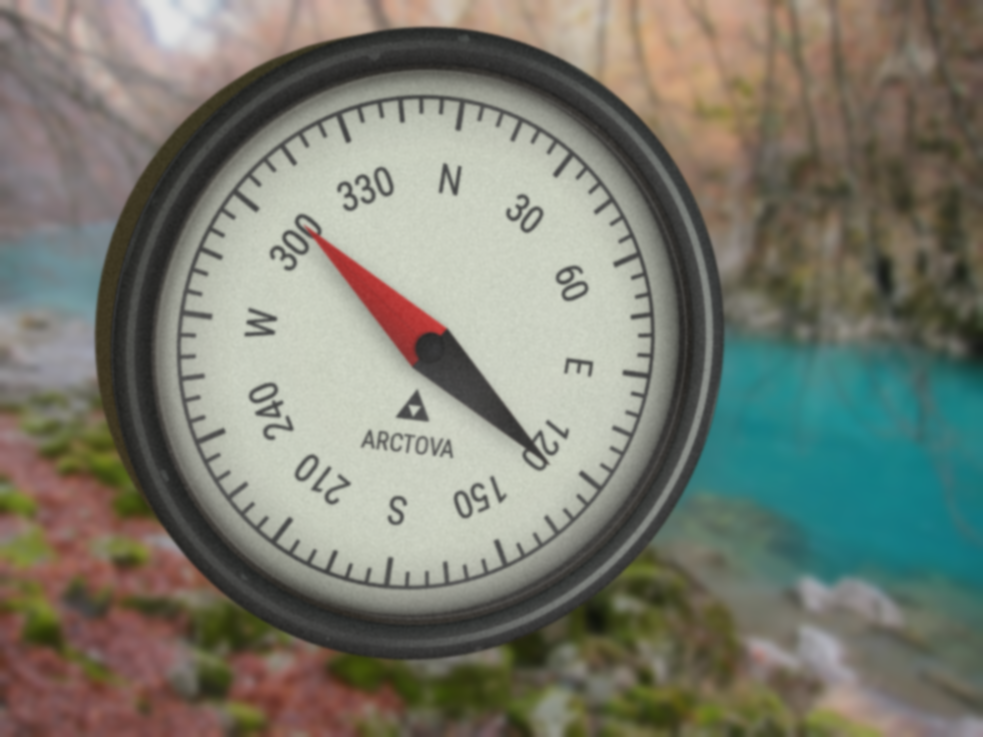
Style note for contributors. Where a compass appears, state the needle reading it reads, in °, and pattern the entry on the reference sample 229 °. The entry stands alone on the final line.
305 °
